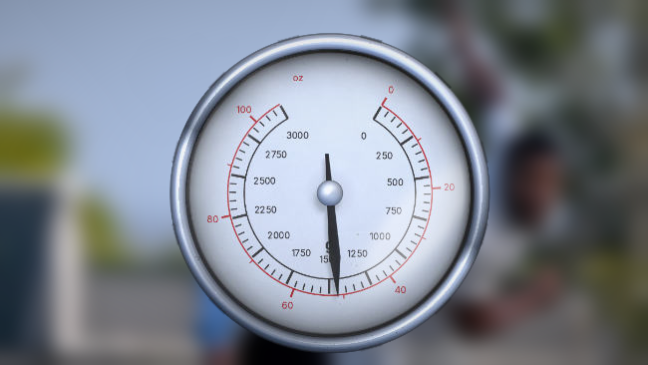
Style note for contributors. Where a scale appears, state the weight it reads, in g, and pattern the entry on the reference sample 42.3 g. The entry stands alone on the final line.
1450 g
